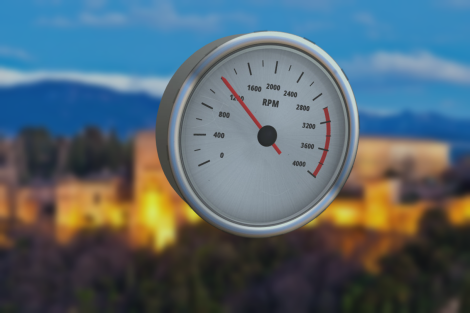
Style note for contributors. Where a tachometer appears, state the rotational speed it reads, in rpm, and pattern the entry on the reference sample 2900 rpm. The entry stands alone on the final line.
1200 rpm
